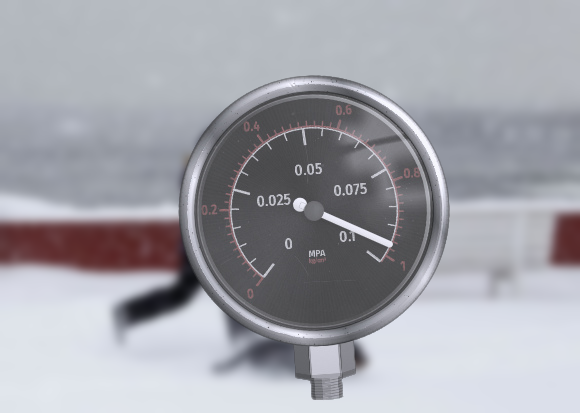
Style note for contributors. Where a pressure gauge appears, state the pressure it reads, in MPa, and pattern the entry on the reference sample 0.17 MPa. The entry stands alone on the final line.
0.095 MPa
